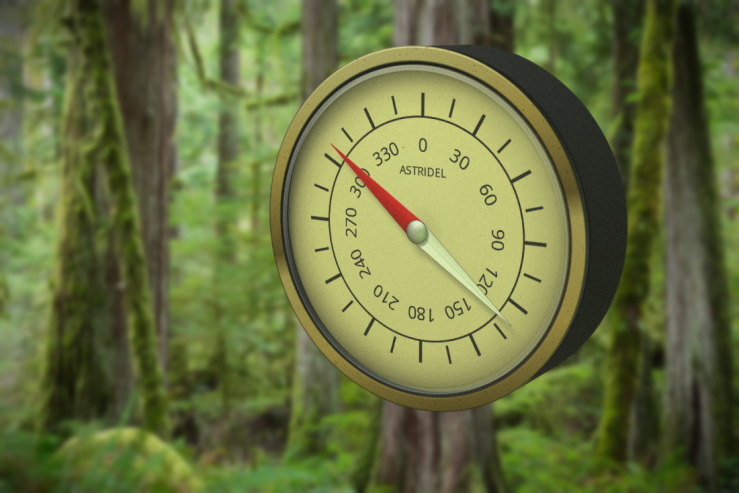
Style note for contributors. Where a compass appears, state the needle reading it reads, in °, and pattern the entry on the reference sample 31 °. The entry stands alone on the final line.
307.5 °
